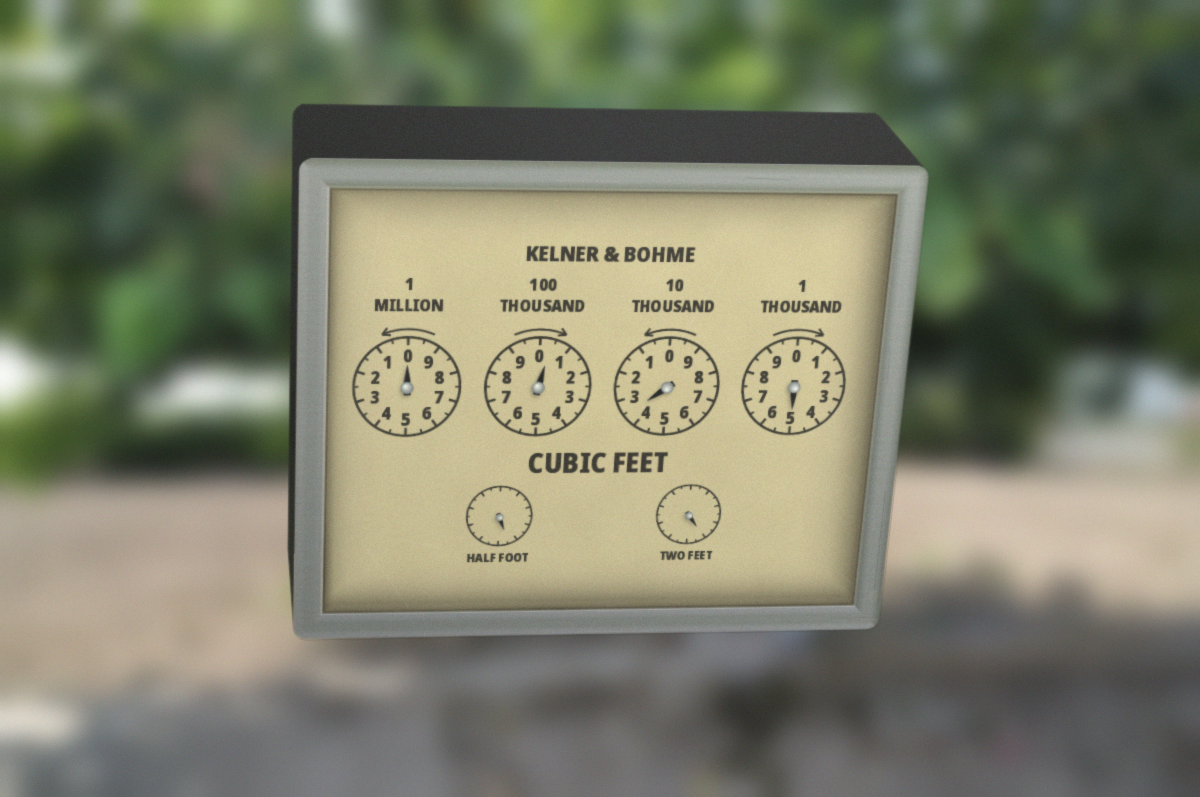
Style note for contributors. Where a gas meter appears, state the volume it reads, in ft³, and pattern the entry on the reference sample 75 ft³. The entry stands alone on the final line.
3500 ft³
